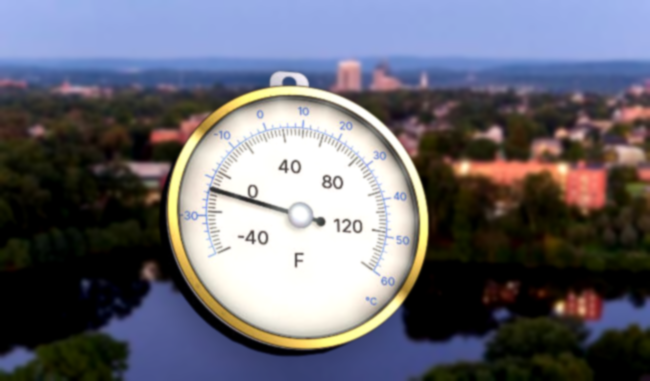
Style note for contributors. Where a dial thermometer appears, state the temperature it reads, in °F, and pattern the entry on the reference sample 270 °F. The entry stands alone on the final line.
-10 °F
